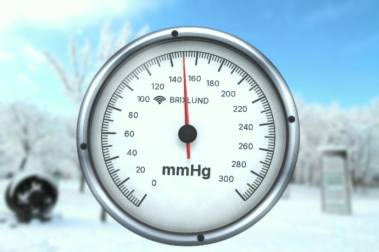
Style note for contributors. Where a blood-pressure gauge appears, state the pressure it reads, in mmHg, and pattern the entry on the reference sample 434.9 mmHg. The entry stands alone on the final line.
150 mmHg
